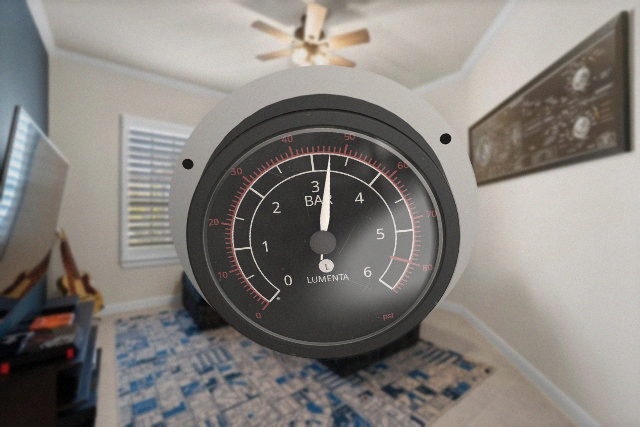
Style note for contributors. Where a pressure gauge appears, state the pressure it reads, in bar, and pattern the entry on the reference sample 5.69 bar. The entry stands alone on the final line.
3.25 bar
